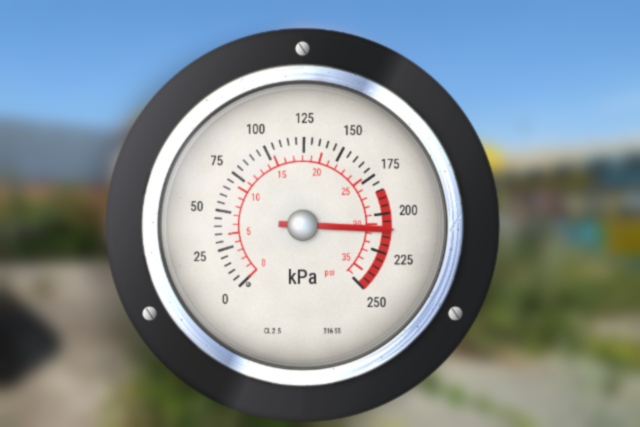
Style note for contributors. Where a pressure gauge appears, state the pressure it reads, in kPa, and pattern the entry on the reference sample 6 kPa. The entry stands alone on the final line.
210 kPa
